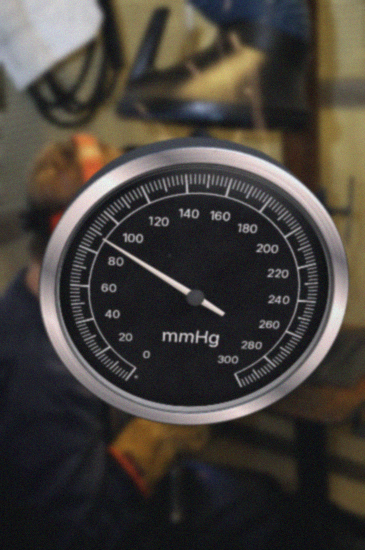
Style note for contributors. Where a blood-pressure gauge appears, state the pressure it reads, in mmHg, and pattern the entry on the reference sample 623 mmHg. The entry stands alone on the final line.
90 mmHg
